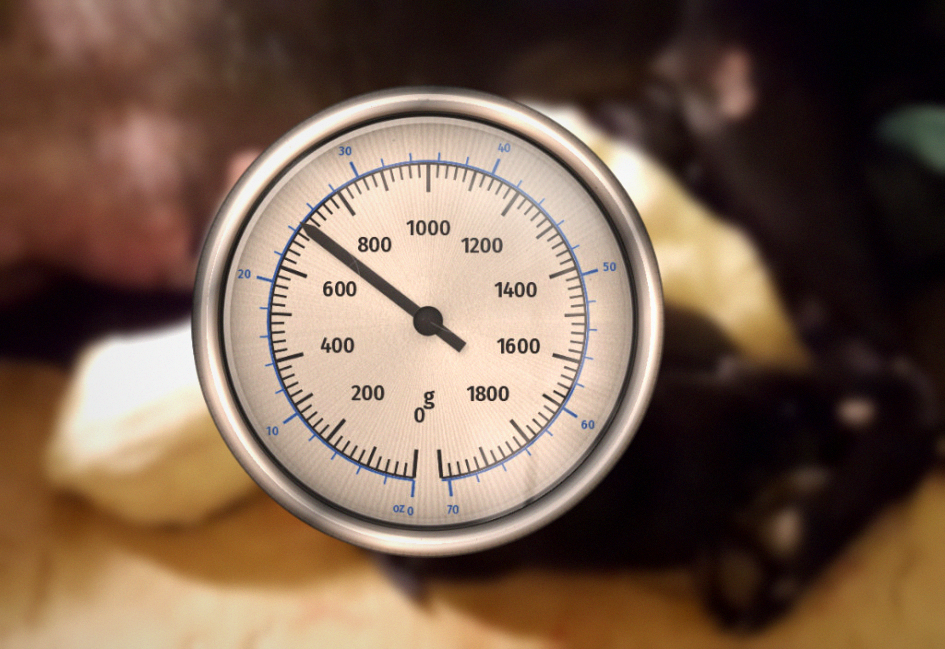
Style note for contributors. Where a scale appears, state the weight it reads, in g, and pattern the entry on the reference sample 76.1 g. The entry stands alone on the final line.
700 g
